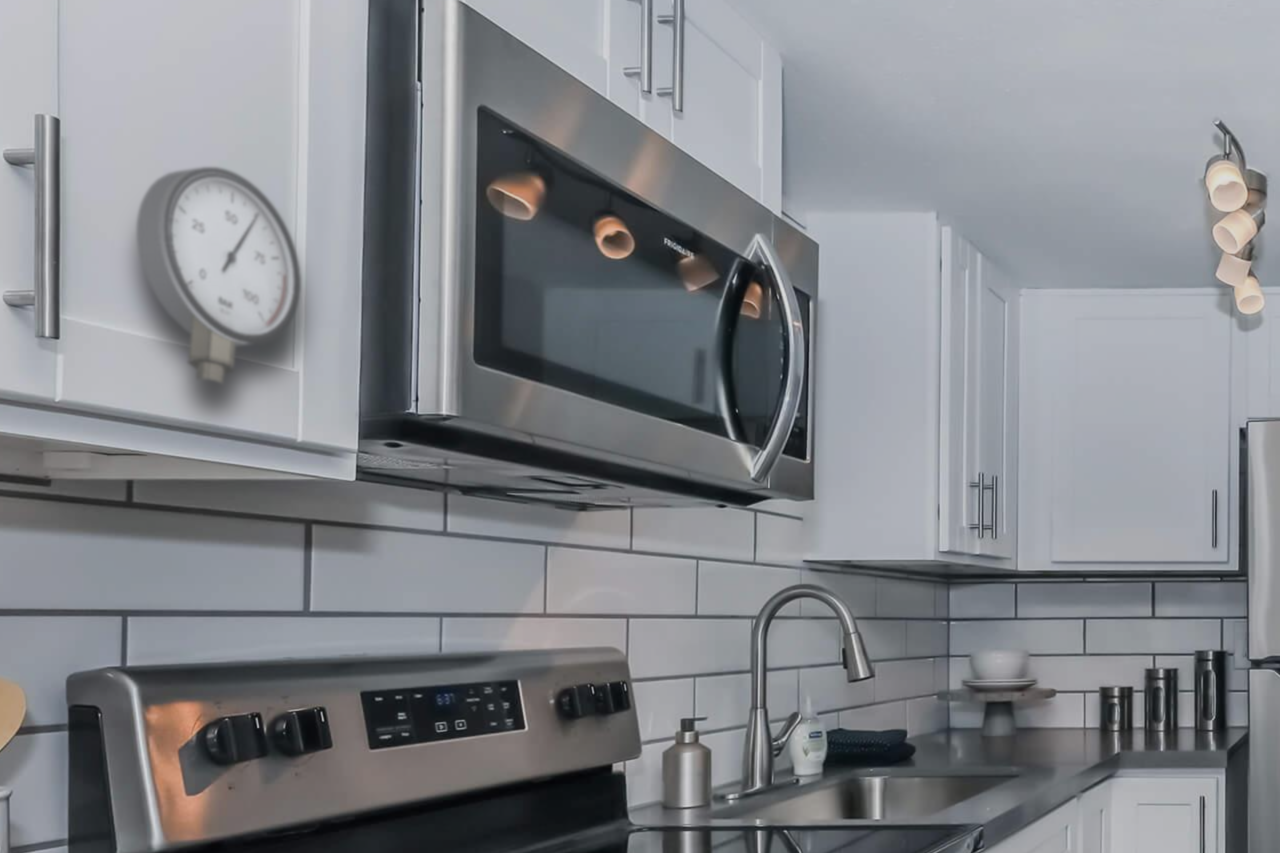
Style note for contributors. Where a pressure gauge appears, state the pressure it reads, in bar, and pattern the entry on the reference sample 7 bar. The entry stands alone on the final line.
60 bar
